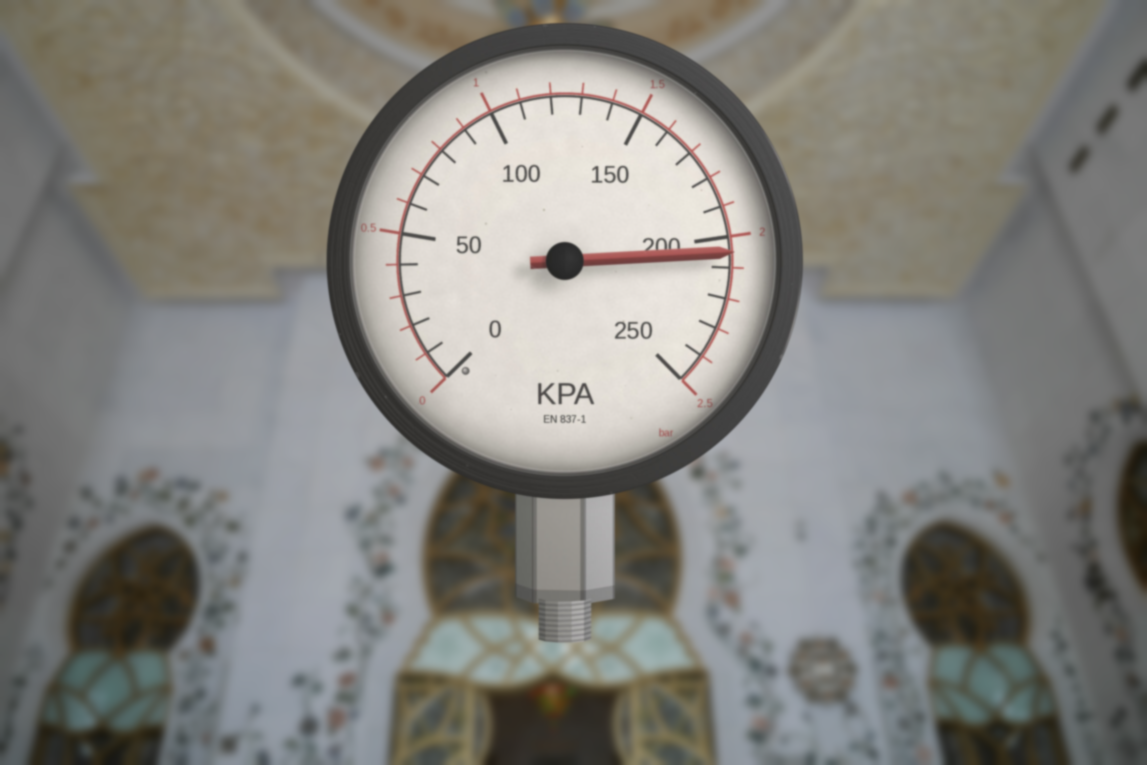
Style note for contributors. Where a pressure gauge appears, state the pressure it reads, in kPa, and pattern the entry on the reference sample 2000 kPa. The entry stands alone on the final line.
205 kPa
